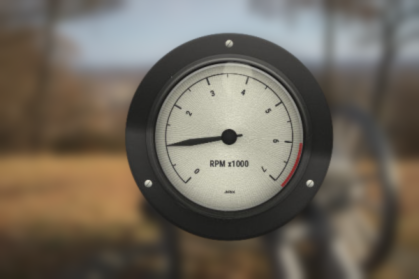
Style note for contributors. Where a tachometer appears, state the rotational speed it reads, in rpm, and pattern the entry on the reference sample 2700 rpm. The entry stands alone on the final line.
1000 rpm
